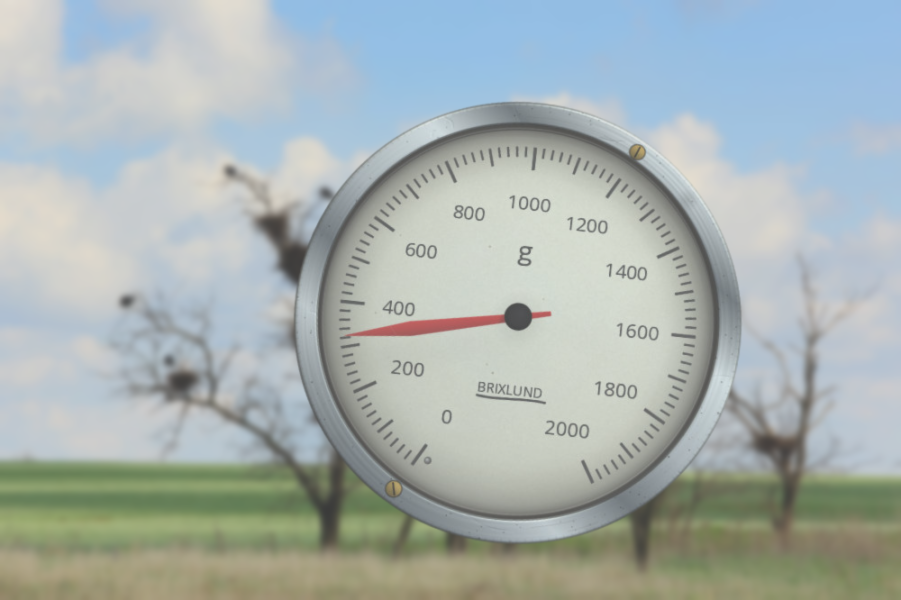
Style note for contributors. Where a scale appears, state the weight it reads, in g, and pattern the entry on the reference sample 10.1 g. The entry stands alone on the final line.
320 g
